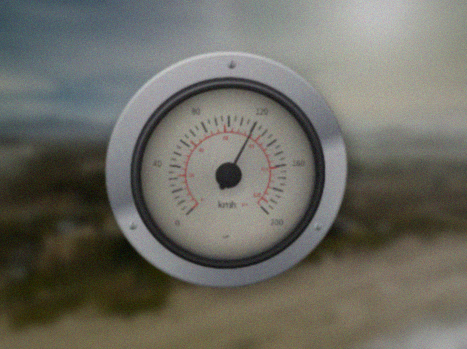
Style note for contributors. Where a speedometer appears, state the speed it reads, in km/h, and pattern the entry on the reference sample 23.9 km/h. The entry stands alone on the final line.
120 km/h
